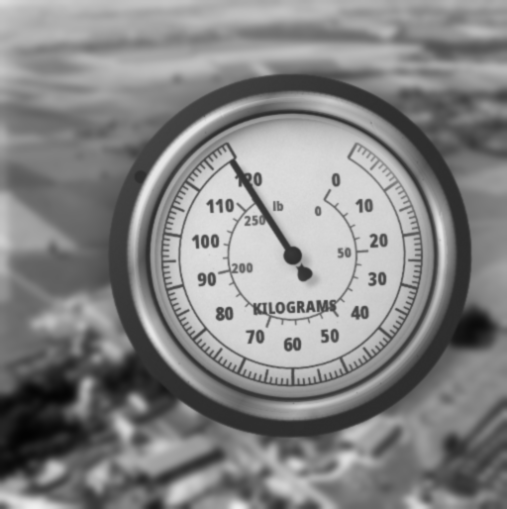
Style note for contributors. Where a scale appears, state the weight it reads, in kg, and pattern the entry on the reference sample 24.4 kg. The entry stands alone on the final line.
119 kg
